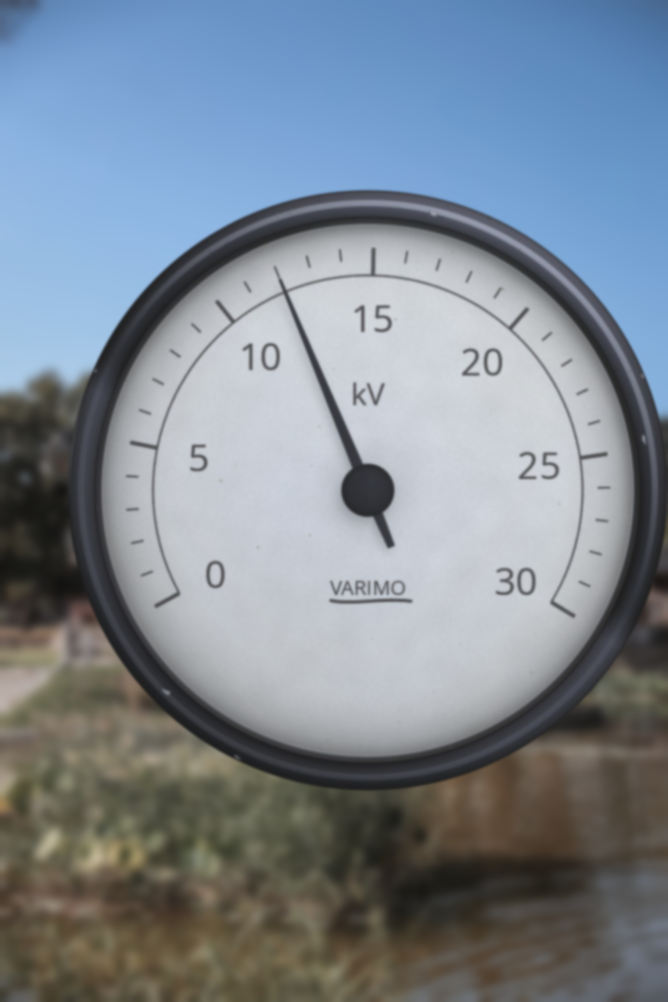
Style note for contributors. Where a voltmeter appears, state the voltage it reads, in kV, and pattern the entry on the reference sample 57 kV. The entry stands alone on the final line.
12 kV
